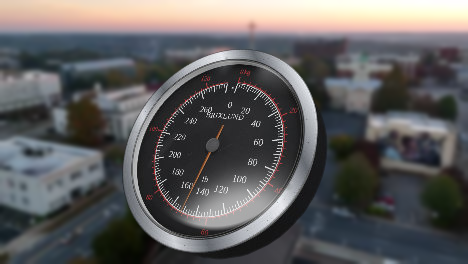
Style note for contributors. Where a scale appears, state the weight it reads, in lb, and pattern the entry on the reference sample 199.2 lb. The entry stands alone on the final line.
150 lb
